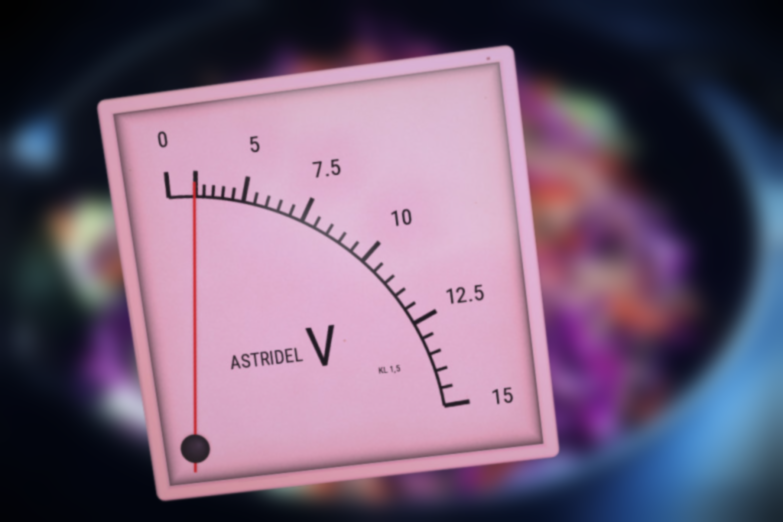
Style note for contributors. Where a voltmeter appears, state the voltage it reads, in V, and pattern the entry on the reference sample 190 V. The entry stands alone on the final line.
2.5 V
